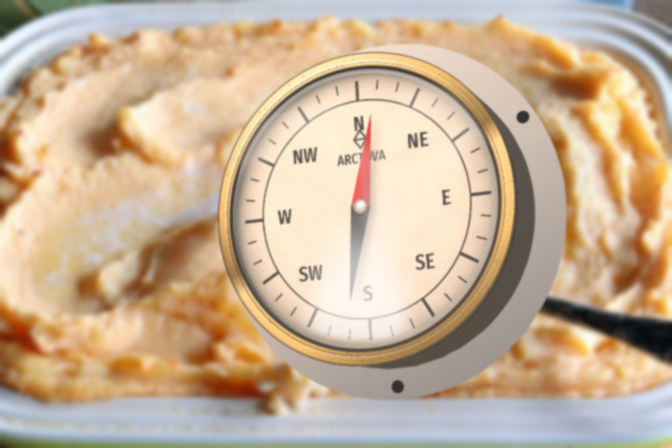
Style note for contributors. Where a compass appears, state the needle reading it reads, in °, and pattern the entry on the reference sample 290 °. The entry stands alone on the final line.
10 °
